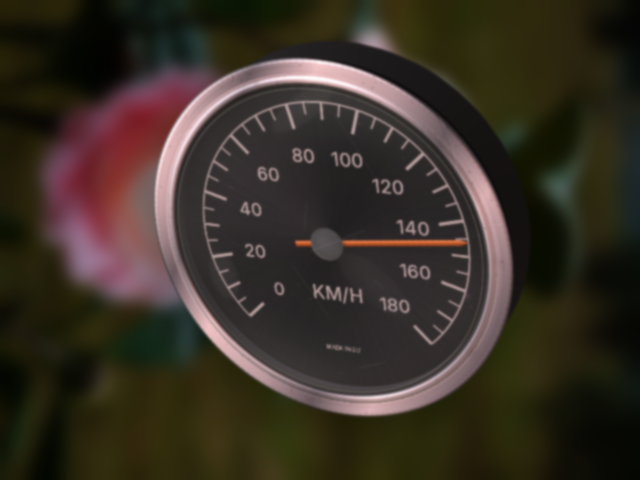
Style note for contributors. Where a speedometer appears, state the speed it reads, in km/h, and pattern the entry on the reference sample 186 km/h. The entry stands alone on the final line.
145 km/h
